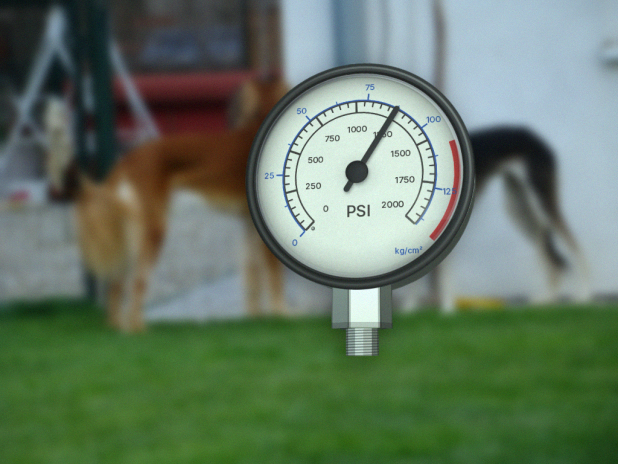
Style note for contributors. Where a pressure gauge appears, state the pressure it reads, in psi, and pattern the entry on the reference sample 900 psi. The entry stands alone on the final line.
1250 psi
